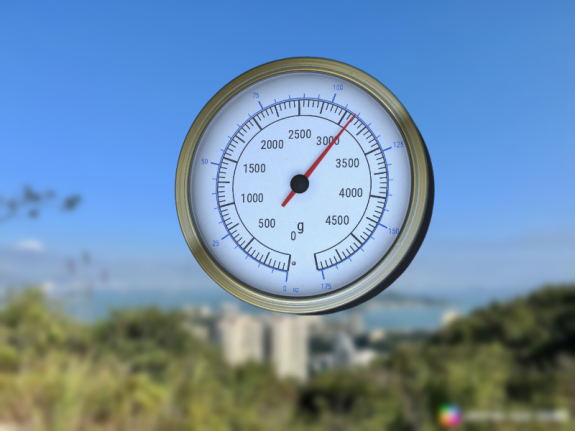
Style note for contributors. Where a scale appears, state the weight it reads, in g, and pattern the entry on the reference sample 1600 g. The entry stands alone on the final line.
3100 g
